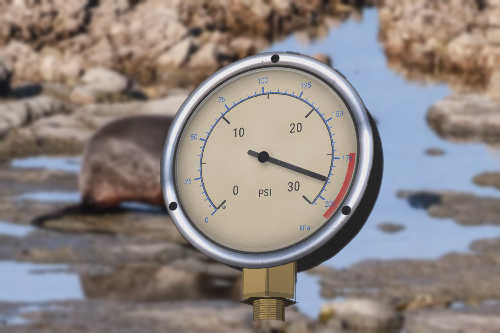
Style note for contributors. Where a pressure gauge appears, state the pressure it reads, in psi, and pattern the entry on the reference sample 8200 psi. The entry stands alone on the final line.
27.5 psi
